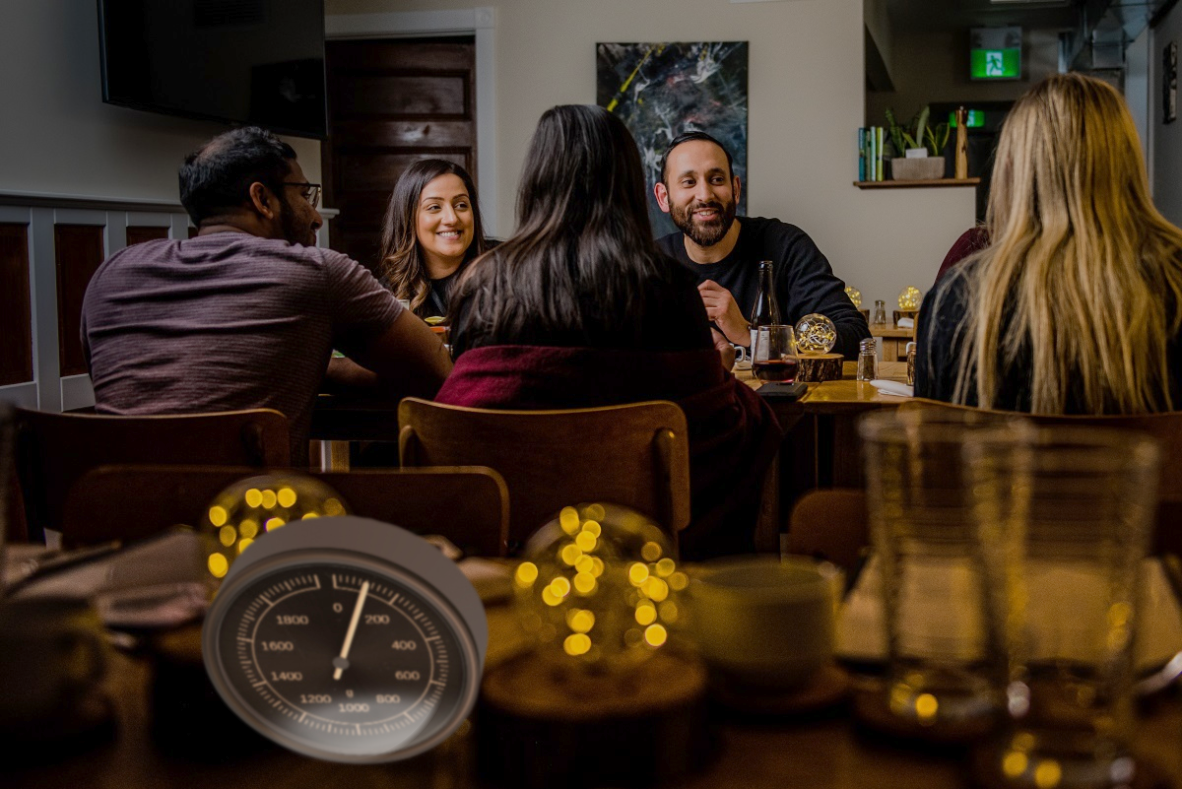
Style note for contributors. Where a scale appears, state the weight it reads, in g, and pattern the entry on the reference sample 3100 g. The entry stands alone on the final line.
100 g
